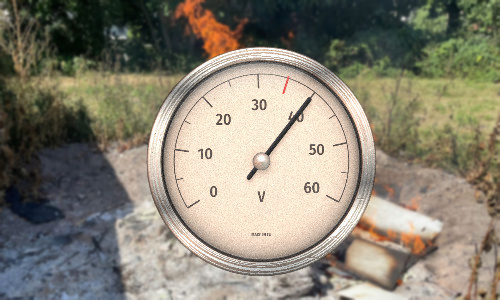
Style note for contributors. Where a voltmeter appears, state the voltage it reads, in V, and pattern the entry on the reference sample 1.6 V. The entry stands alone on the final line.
40 V
